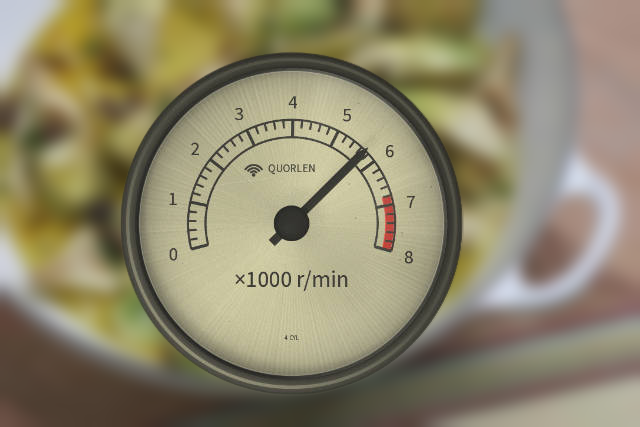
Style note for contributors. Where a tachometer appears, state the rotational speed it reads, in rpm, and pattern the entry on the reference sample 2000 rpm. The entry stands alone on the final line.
5700 rpm
